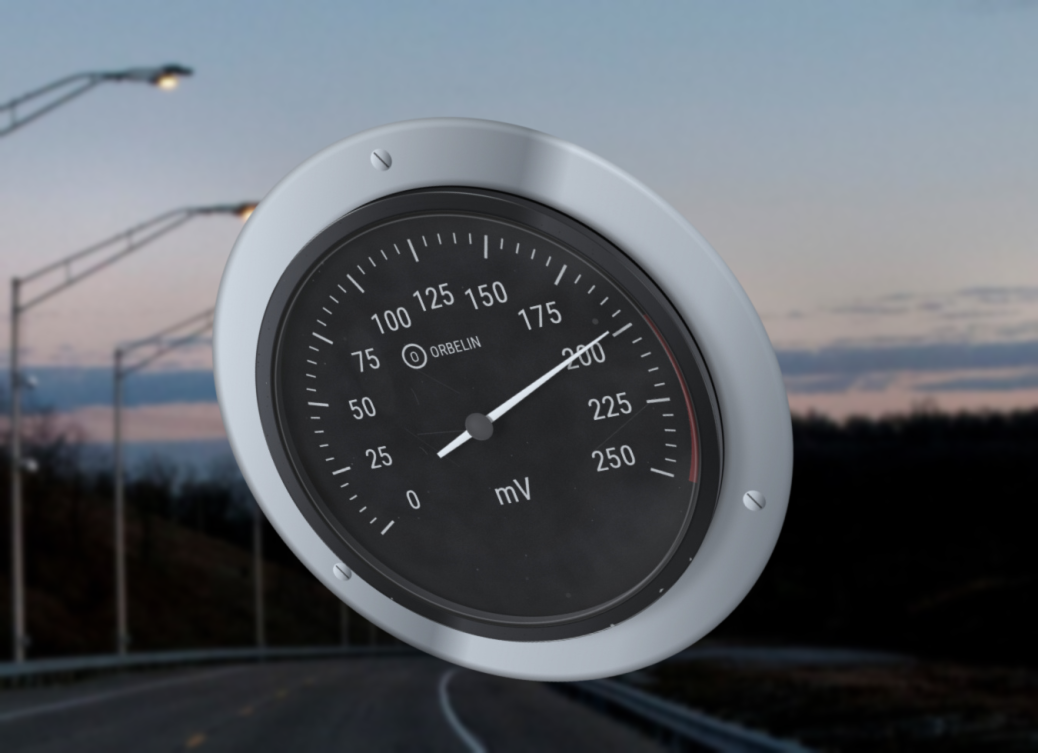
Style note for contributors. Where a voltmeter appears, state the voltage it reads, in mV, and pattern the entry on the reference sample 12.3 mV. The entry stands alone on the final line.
197.5 mV
